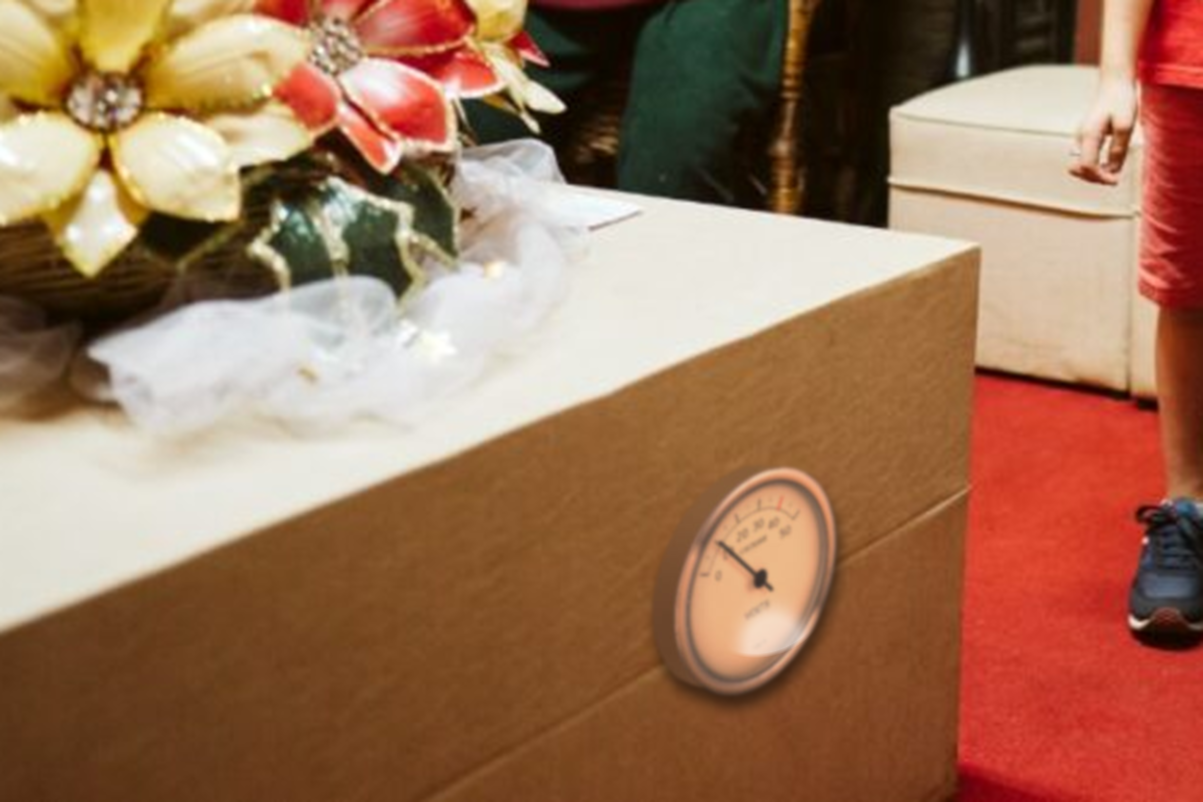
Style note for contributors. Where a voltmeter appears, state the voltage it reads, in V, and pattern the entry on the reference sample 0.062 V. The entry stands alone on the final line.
10 V
